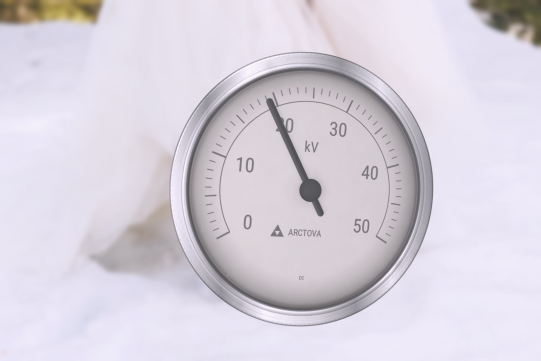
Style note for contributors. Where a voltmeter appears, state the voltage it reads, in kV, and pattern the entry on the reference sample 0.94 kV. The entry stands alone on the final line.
19 kV
